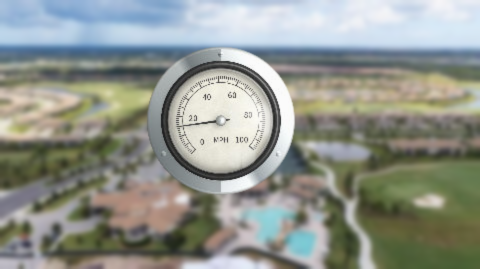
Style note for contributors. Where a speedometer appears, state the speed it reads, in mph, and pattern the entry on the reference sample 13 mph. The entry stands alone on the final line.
15 mph
